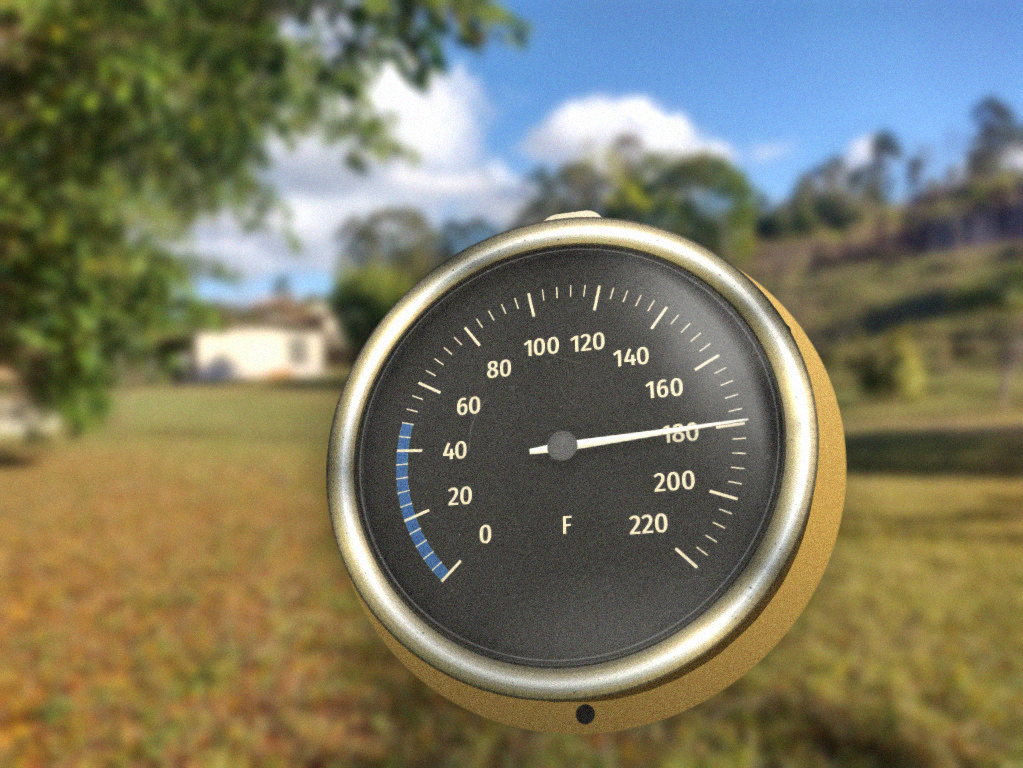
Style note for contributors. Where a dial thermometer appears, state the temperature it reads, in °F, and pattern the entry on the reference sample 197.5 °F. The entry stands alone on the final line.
180 °F
